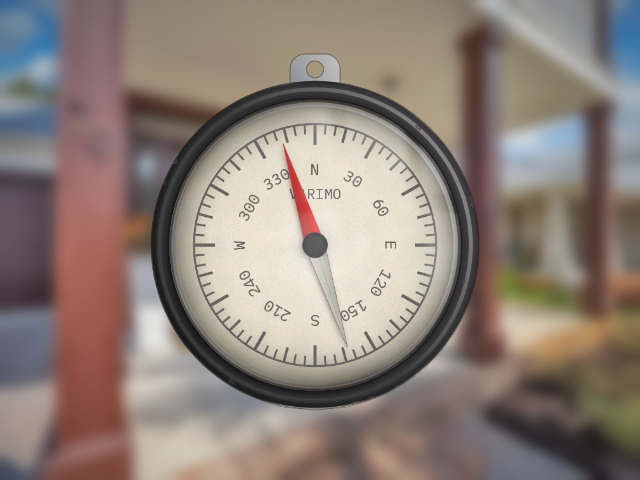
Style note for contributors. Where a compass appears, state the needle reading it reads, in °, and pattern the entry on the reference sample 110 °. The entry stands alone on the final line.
342.5 °
